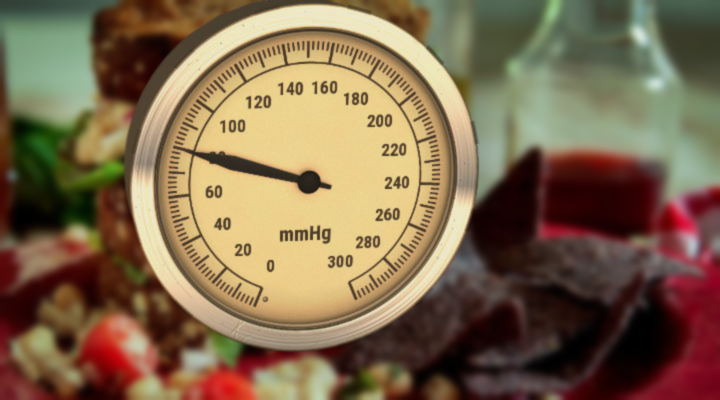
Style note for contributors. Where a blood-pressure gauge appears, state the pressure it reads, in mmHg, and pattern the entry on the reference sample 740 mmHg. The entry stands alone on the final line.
80 mmHg
